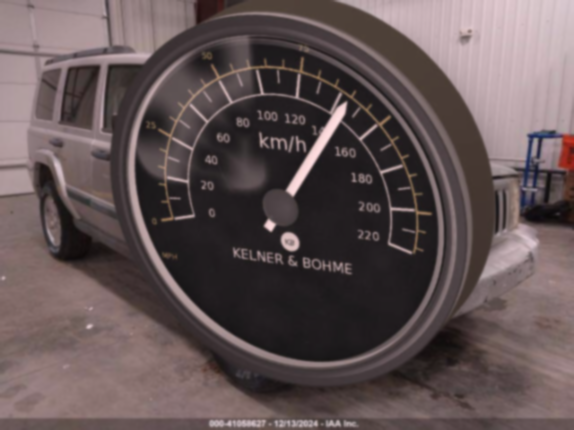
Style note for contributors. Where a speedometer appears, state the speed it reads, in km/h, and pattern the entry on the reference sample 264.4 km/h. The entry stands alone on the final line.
145 km/h
